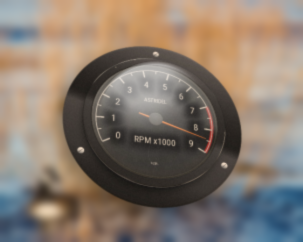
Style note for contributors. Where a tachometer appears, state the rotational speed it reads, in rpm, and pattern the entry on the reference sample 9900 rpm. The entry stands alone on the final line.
8500 rpm
